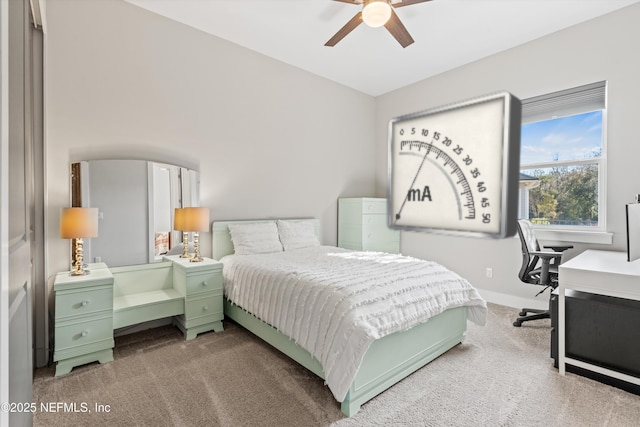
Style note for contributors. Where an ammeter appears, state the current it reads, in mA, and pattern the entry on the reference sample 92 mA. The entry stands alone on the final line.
15 mA
